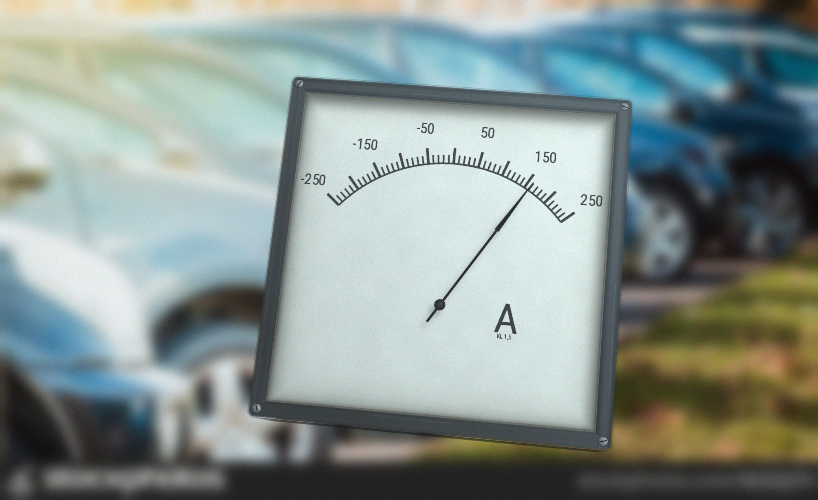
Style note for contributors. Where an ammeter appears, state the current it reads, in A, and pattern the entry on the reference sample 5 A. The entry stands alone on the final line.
160 A
